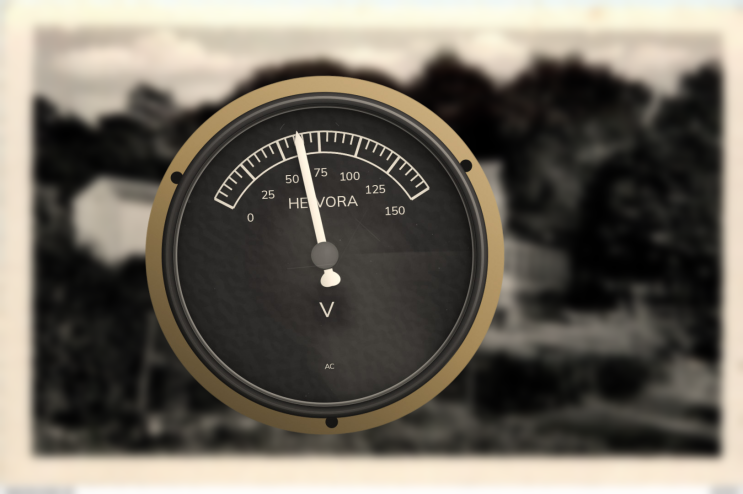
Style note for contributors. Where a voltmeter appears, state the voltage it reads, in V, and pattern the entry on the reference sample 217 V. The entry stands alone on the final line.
62.5 V
